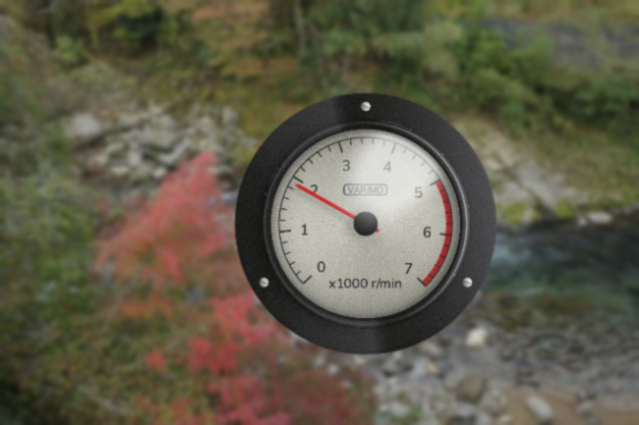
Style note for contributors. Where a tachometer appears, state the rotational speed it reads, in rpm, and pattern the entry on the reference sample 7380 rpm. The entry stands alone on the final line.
1900 rpm
